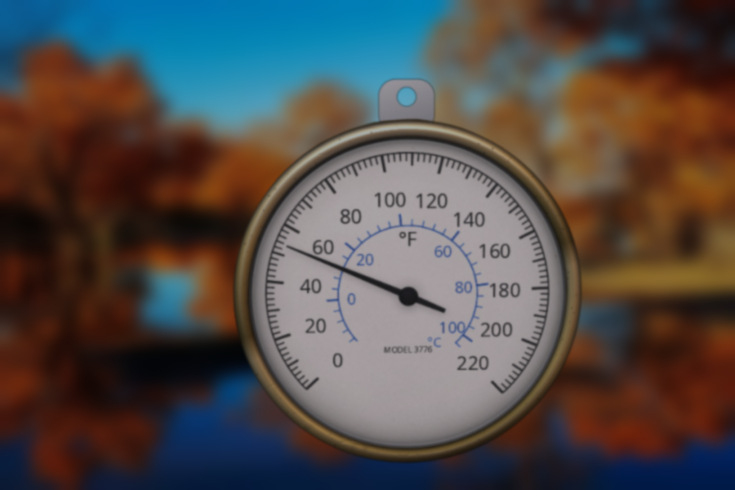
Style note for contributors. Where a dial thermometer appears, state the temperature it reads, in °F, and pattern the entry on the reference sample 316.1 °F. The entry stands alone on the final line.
54 °F
